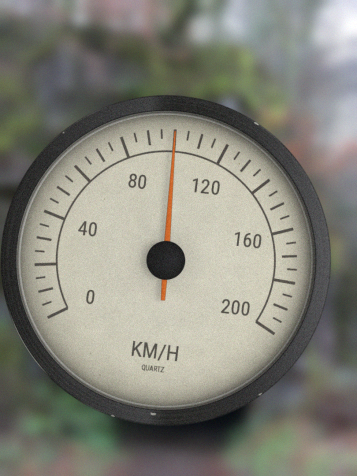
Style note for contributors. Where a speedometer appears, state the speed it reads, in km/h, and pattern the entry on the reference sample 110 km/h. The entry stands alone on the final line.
100 km/h
